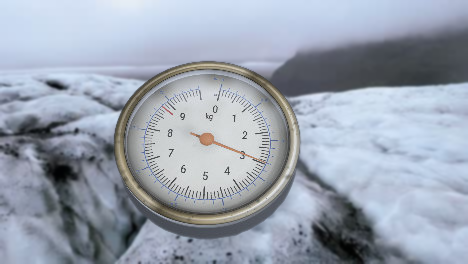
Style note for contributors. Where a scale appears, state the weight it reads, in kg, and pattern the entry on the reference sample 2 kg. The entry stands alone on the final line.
3 kg
